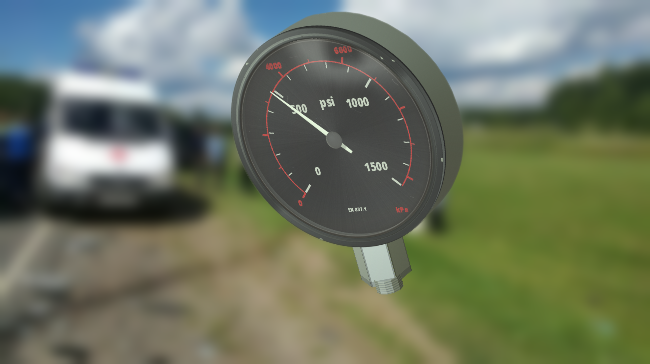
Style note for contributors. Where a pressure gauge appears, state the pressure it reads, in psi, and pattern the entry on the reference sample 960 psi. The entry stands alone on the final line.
500 psi
